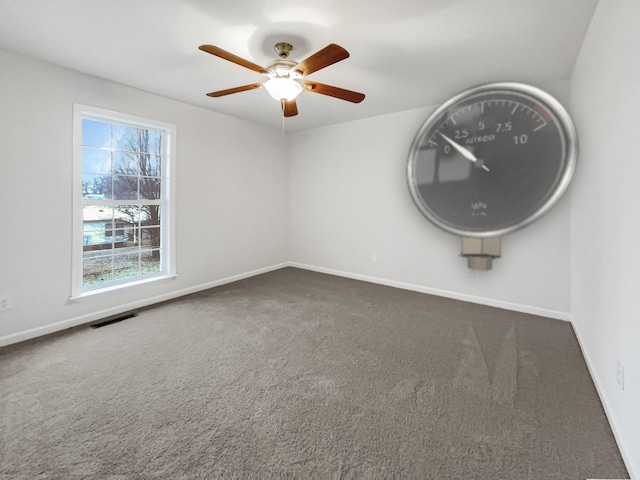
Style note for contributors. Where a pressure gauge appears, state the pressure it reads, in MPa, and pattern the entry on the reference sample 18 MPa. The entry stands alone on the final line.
1 MPa
